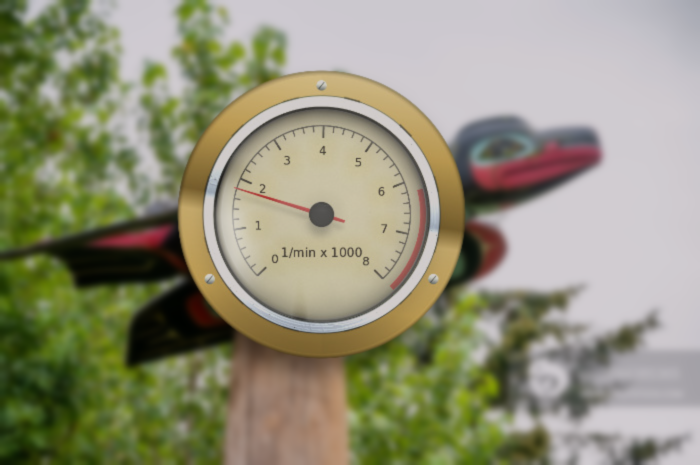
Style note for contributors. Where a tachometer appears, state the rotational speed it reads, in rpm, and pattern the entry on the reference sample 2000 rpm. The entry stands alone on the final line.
1800 rpm
